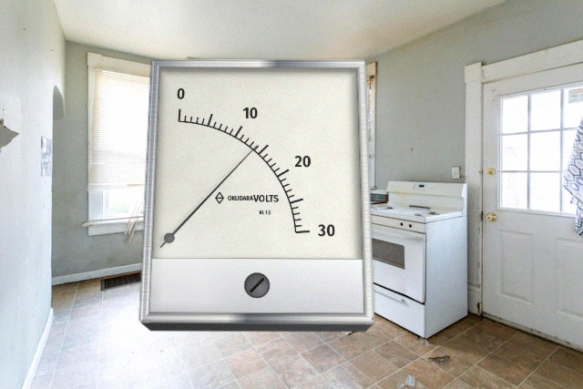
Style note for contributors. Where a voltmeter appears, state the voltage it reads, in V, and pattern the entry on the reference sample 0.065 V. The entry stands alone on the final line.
14 V
